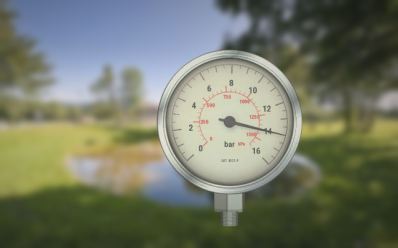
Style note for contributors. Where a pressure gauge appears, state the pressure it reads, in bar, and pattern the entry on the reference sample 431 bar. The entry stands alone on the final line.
14 bar
